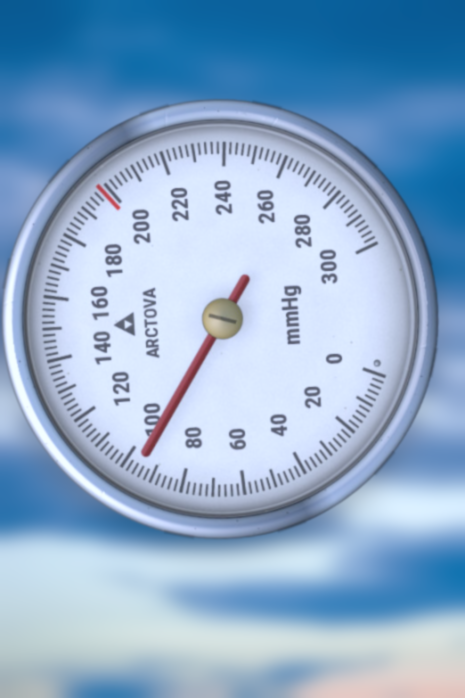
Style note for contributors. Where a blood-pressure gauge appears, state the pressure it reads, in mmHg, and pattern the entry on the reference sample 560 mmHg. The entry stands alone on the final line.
96 mmHg
